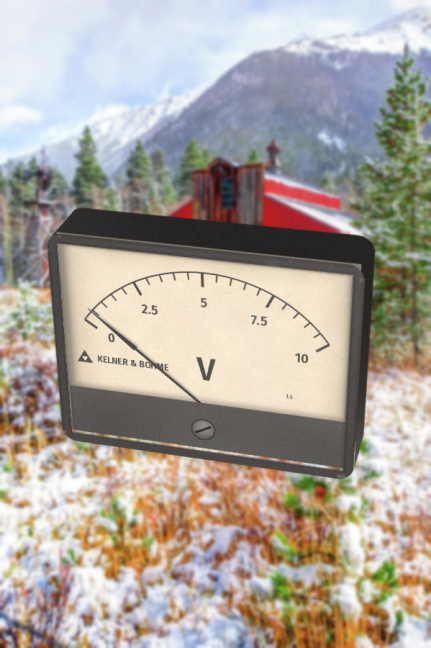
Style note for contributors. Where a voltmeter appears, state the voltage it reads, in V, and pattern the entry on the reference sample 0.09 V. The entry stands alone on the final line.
0.5 V
